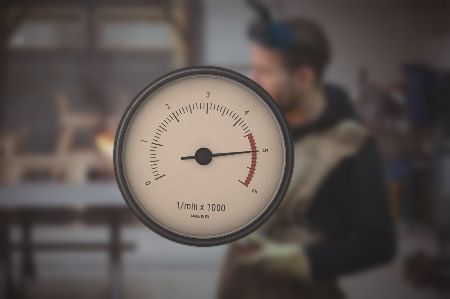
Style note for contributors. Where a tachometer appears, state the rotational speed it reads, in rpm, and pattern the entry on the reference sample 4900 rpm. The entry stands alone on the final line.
5000 rpm
